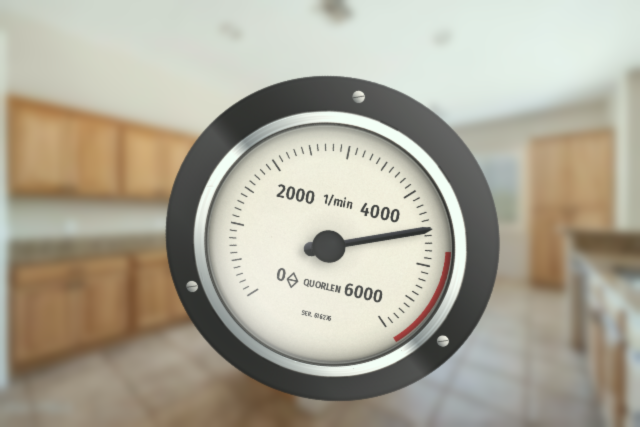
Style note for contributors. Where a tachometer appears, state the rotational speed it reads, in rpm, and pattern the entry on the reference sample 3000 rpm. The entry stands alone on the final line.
4500 rpm
